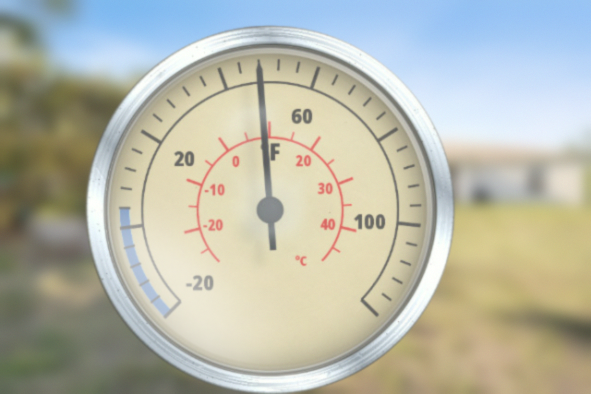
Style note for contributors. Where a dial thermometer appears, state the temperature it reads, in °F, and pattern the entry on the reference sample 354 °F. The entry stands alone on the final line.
48 °F
